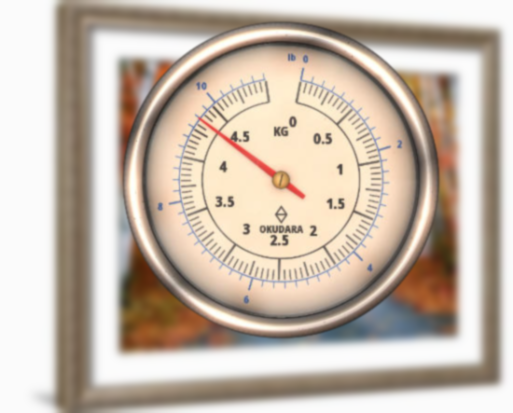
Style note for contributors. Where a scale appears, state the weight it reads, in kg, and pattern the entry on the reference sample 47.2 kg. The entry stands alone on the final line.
4.35 kg
